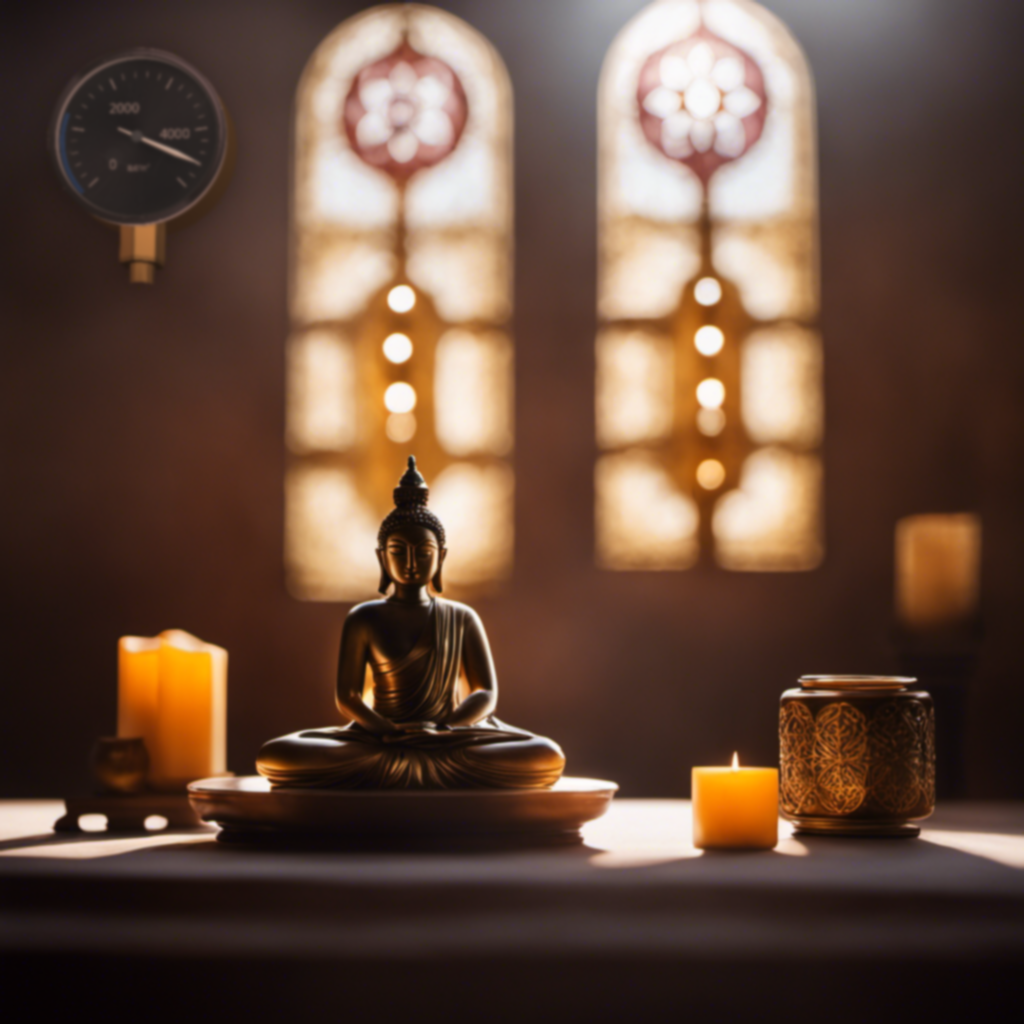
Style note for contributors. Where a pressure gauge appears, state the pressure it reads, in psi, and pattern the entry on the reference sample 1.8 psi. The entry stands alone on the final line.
4600 psi
